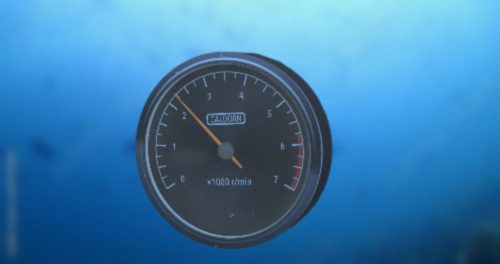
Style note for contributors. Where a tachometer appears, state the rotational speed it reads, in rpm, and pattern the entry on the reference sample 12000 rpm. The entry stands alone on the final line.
2250 rpm
